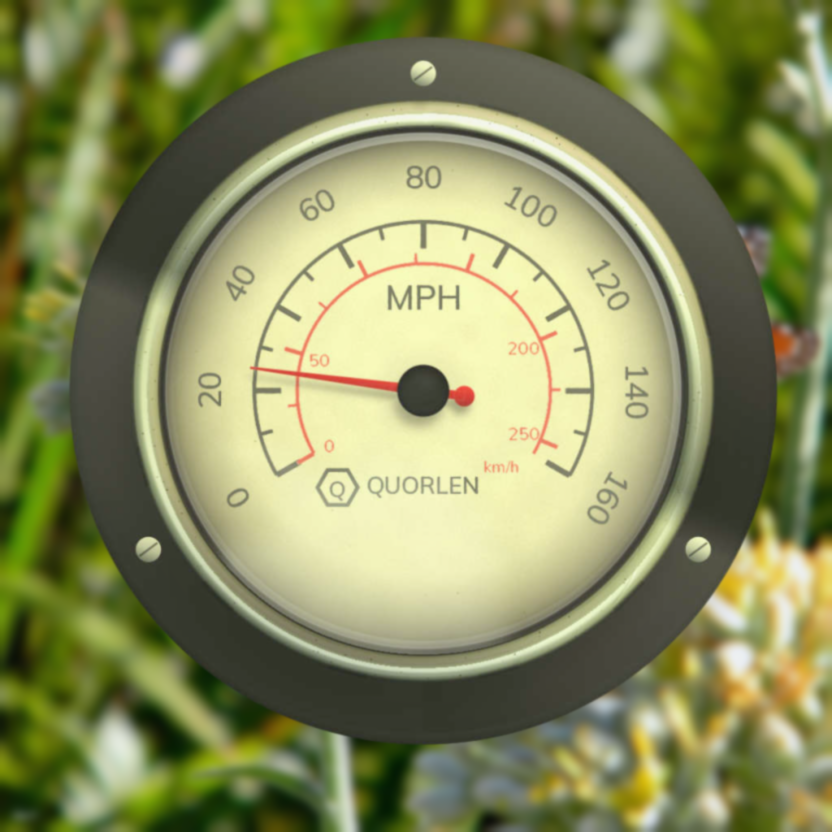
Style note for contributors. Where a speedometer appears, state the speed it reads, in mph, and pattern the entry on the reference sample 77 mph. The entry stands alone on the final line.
25 mph
